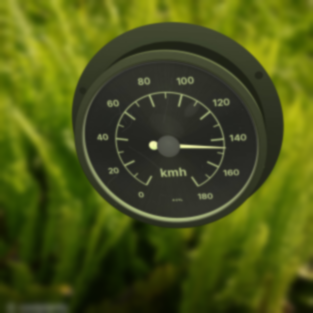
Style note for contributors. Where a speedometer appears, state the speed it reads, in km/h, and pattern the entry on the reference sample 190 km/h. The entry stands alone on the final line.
145 km/h
